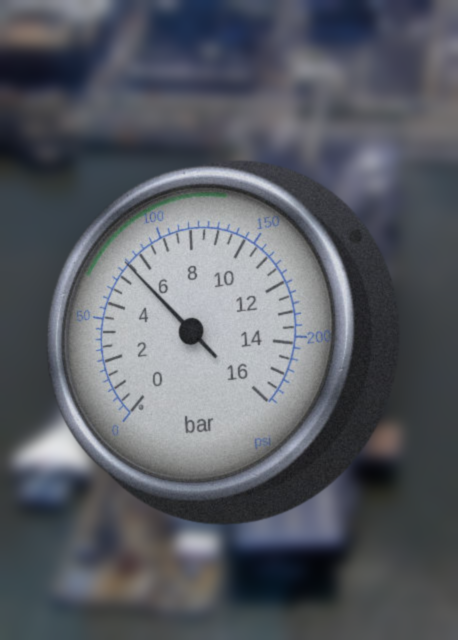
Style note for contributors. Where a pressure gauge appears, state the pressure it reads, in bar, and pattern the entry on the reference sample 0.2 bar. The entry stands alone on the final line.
5.5 bar
